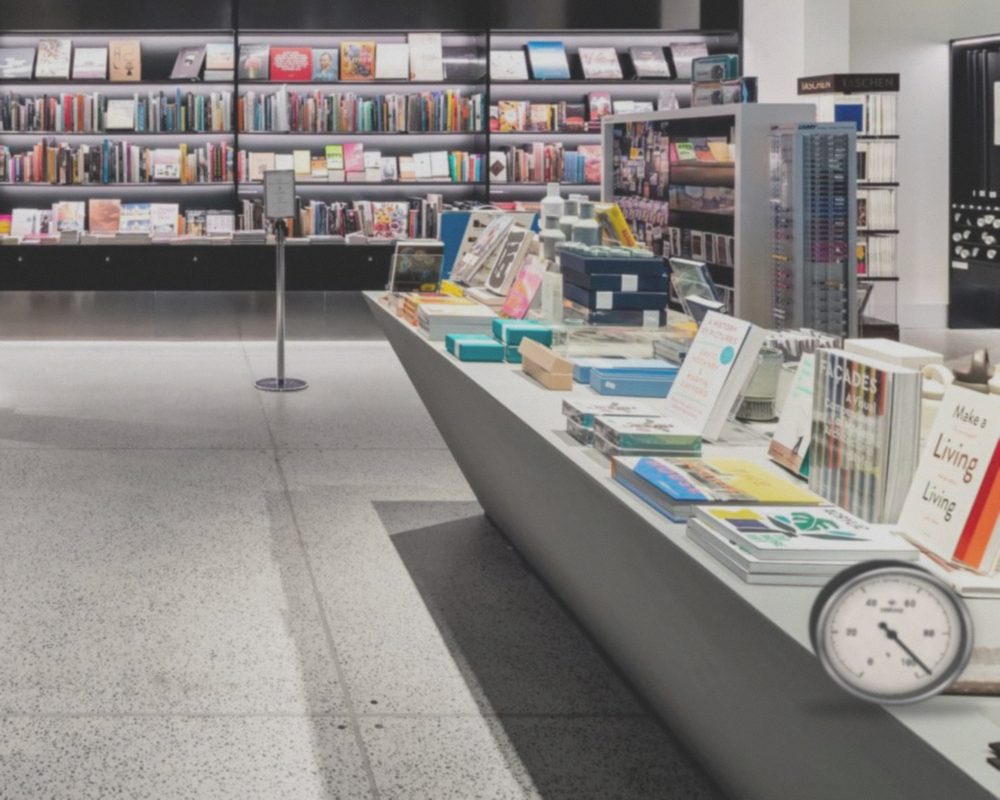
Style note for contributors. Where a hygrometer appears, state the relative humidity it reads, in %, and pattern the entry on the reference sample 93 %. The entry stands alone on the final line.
96 %
